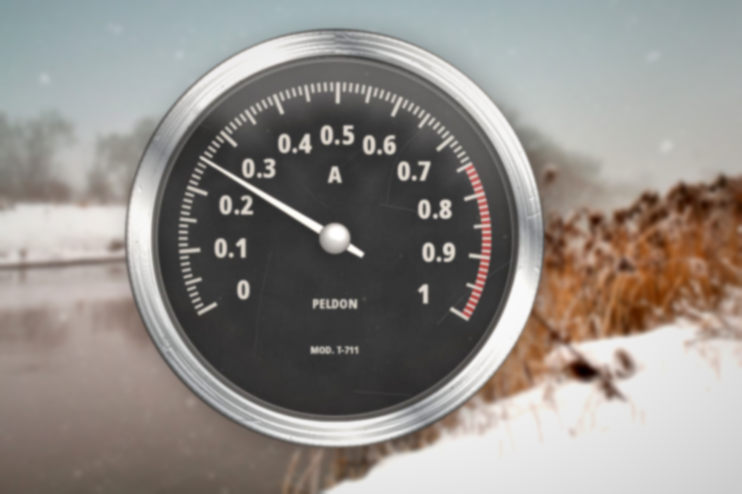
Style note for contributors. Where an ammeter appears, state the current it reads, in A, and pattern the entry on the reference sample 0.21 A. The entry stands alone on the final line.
0.25 A
